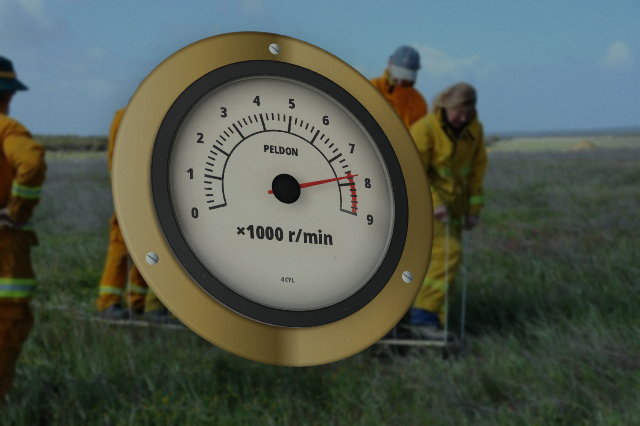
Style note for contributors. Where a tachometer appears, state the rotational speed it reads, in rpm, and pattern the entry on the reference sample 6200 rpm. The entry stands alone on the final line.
7800 rpm
